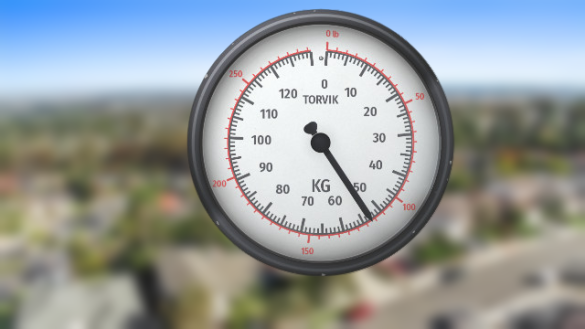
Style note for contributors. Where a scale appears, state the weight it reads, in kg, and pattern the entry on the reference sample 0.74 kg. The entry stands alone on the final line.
53 kg
